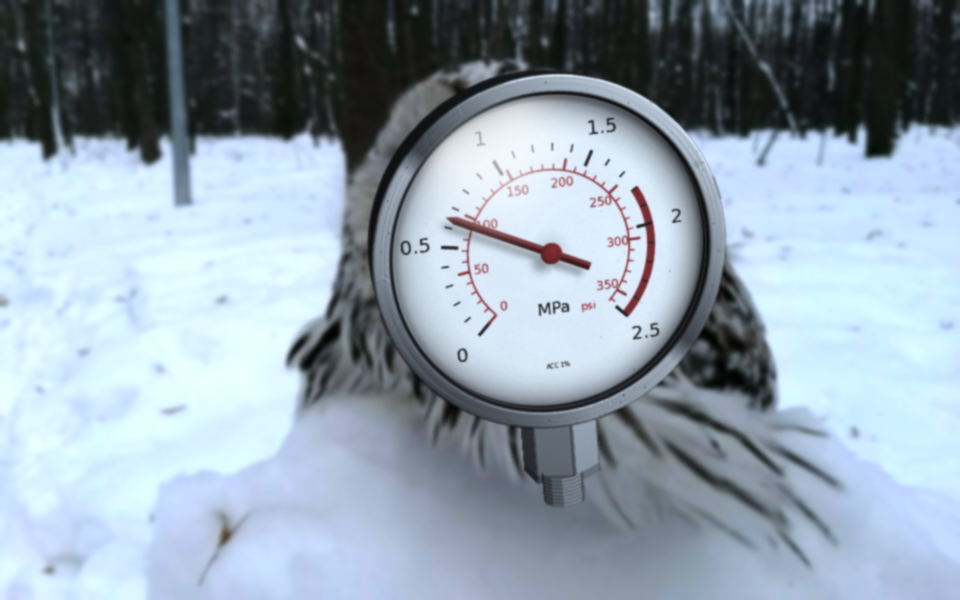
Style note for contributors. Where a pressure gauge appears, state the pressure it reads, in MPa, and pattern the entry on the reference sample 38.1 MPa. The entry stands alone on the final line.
0.65 MPa
